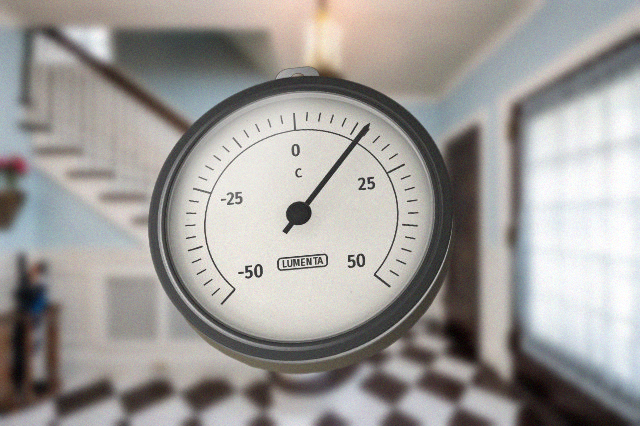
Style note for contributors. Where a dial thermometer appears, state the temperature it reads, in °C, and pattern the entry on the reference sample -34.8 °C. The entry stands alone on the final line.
15 °C
